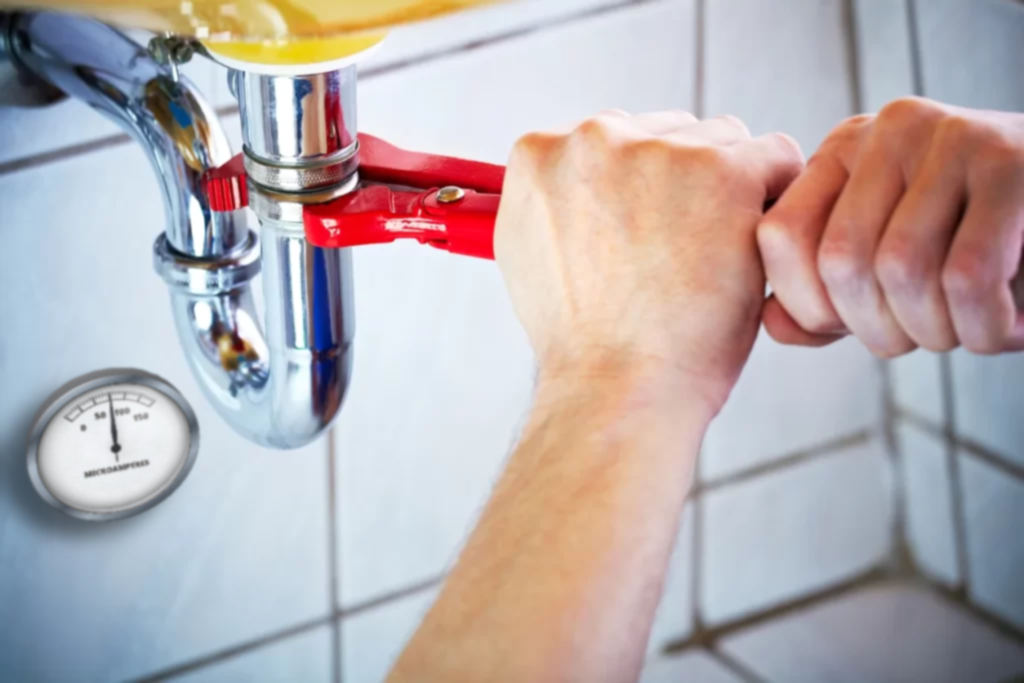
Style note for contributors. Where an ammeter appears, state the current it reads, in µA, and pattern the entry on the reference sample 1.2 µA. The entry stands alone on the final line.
75 µA
